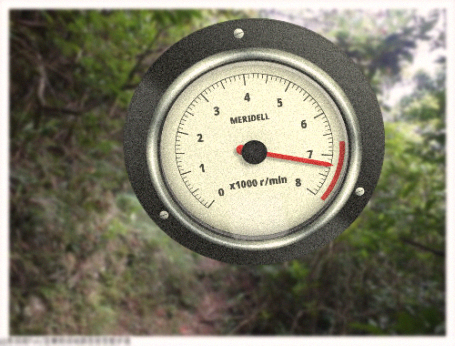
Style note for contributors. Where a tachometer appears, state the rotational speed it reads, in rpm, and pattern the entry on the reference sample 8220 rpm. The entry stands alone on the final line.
7200 rpm
